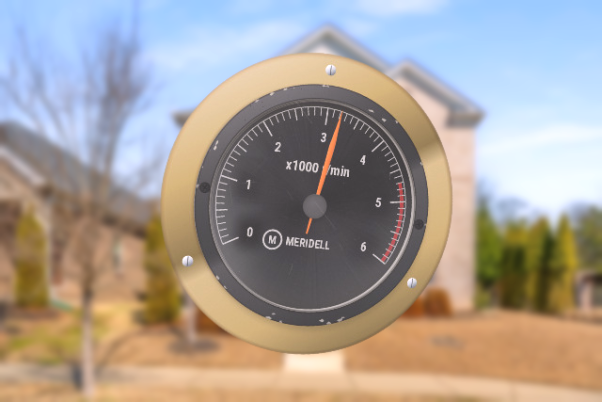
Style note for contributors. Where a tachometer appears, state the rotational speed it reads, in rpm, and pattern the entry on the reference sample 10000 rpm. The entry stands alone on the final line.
3200 rpm
